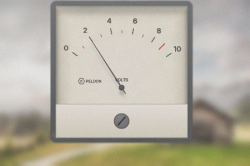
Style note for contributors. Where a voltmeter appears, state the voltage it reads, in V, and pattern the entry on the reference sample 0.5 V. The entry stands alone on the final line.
2 V
